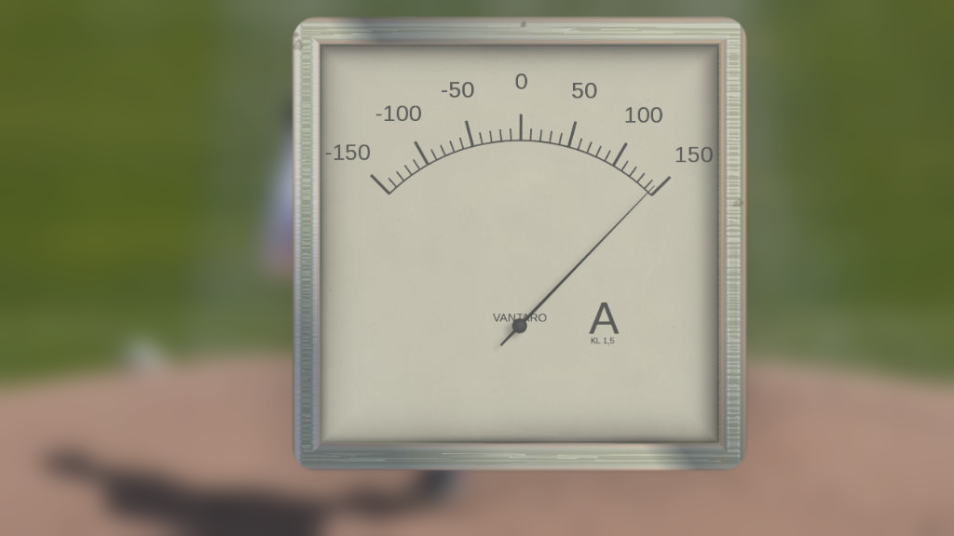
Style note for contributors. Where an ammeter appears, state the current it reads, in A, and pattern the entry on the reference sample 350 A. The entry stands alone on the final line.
145 A
